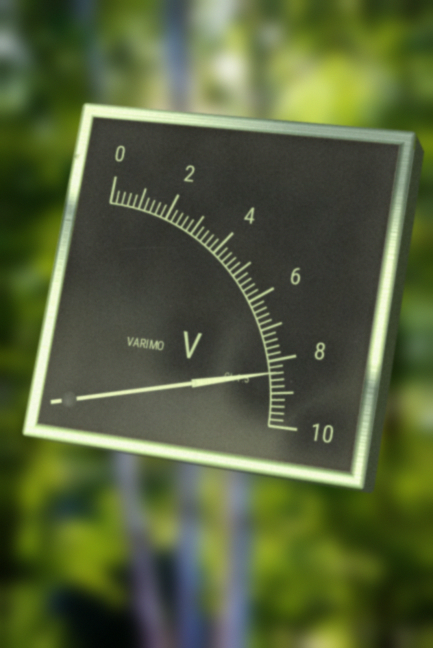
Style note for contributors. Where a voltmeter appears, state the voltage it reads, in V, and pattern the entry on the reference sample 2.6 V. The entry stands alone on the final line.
8.4 V
